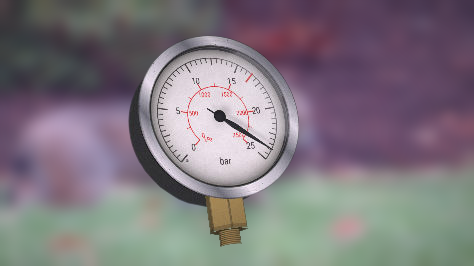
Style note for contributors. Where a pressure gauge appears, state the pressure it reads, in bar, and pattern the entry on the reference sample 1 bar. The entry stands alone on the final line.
24 bar
